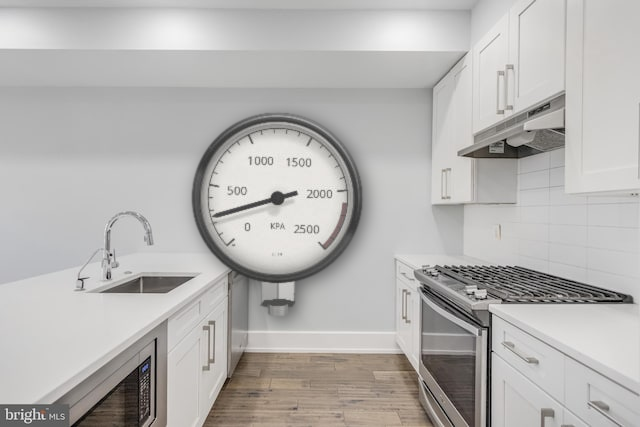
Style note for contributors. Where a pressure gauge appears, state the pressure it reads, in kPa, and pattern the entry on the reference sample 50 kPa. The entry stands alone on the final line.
250 kPa
